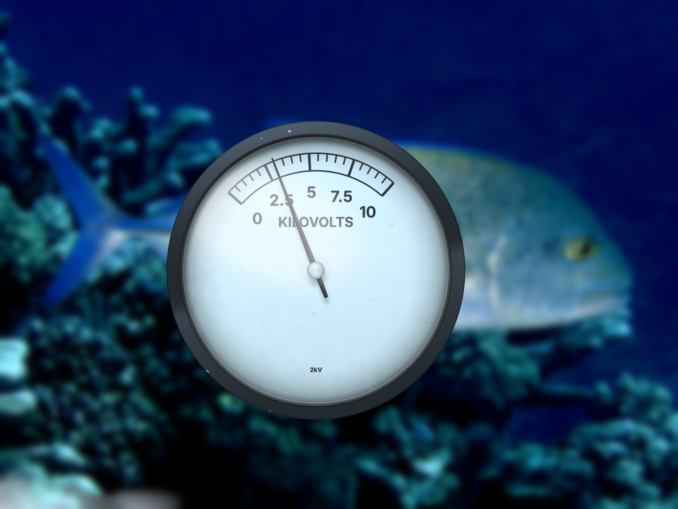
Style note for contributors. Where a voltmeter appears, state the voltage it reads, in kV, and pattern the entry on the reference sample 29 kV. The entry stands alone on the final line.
3 kV
